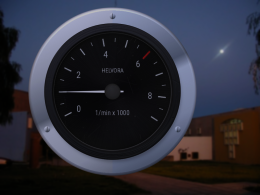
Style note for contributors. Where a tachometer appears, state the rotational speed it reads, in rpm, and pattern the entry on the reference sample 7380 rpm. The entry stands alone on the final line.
1000 rpm
